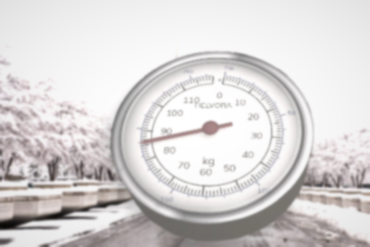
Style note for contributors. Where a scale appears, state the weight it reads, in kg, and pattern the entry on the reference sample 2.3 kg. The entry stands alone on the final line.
85 kg
